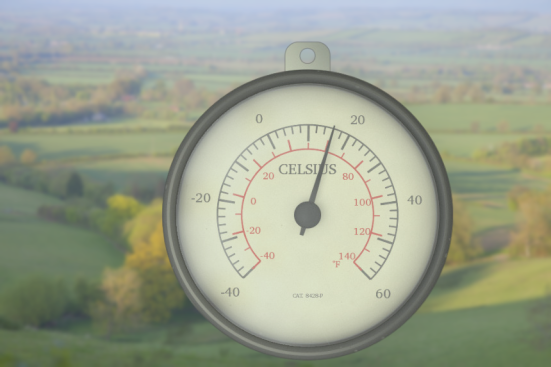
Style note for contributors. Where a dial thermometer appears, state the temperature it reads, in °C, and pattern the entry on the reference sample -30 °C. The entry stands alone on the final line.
16 °C
